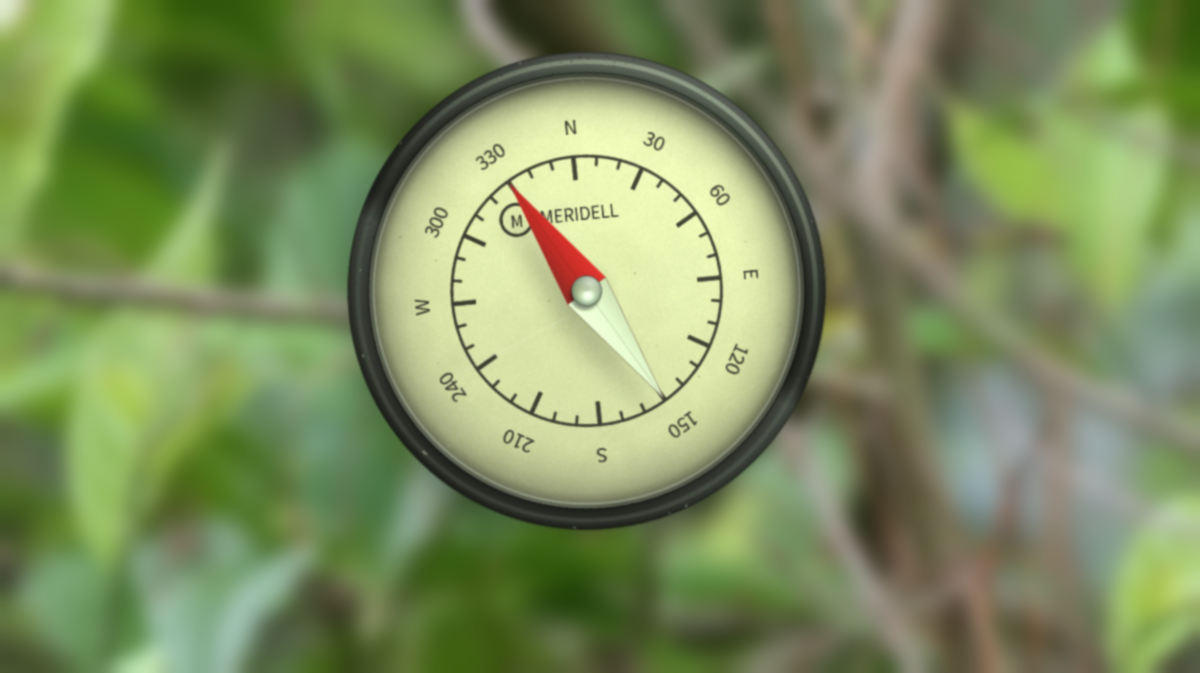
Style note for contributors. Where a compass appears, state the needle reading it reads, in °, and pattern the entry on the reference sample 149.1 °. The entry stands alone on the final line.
330 °
